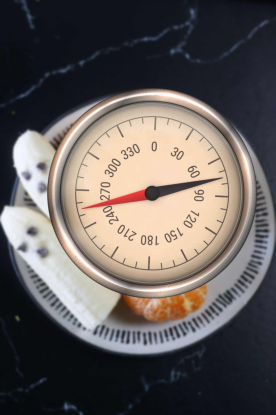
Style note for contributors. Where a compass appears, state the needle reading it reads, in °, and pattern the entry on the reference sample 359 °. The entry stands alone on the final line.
255 °
